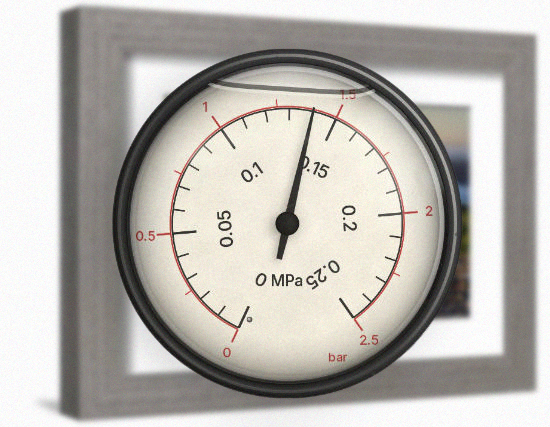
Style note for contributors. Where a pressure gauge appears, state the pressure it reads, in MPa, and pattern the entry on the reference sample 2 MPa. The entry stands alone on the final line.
0.14 MPa
